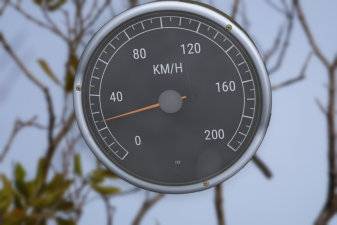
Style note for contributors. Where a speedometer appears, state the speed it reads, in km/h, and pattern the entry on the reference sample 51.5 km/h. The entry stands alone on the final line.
25 km/h
